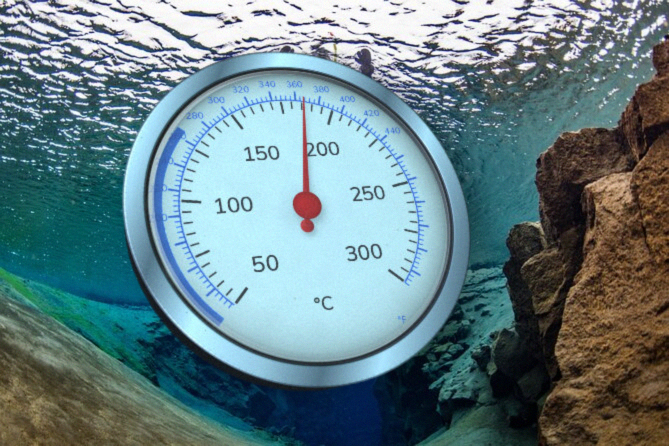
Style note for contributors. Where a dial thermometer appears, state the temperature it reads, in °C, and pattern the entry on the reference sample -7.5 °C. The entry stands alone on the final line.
185 °C
